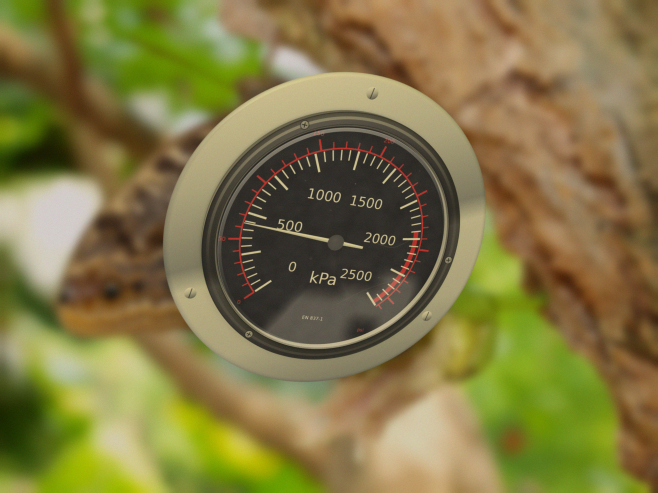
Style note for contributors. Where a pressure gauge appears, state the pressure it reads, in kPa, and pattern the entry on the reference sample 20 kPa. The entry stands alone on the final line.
450 kPa
